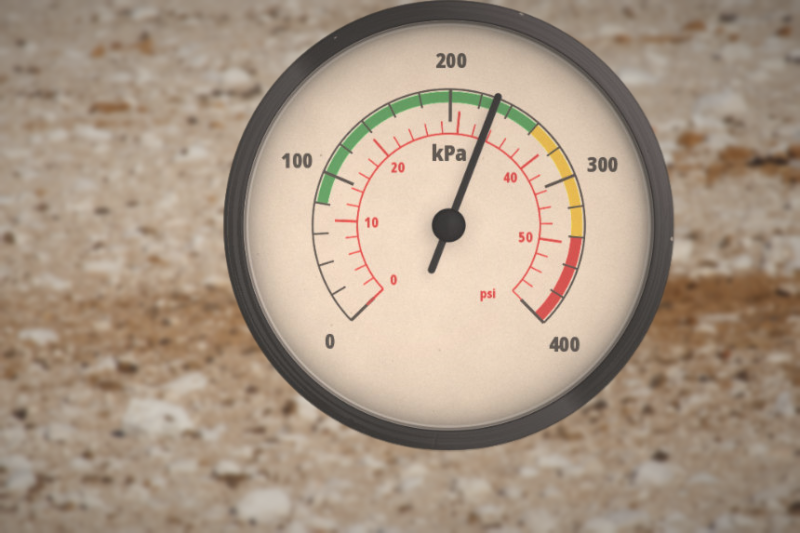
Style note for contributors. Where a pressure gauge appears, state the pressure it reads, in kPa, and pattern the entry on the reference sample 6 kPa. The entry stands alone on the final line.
230 kPa
